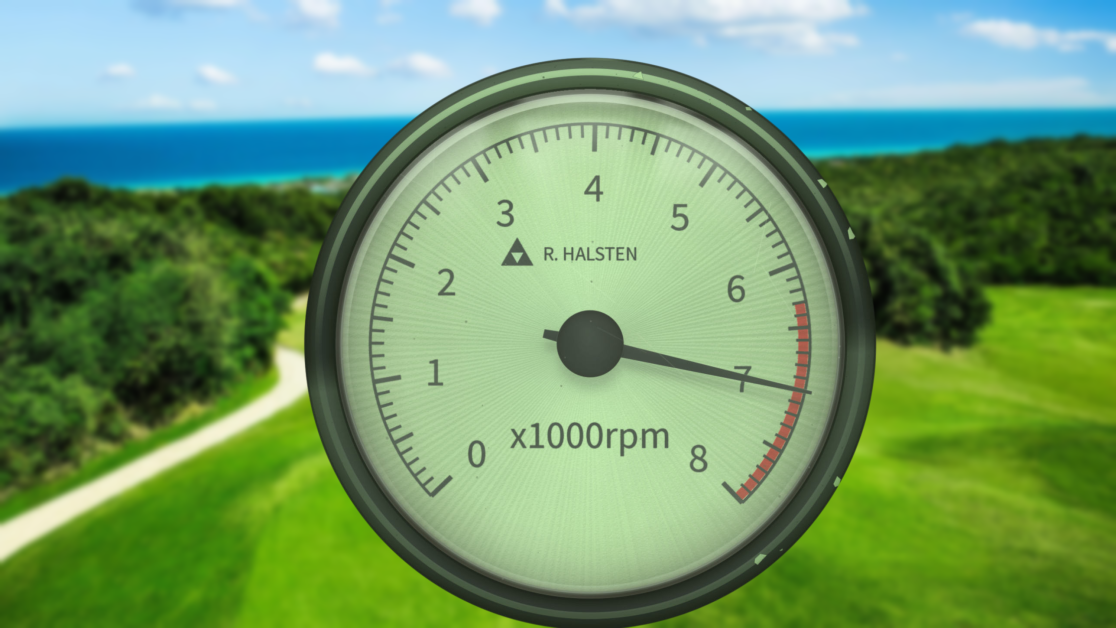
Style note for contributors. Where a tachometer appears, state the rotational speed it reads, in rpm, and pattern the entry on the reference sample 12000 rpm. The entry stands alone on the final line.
7000 rpm
